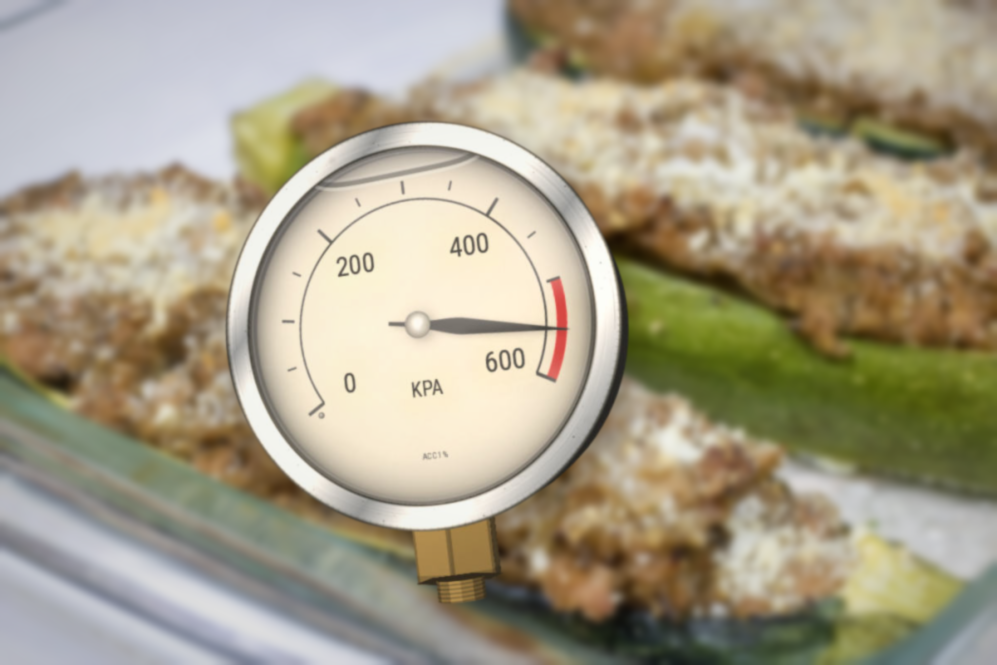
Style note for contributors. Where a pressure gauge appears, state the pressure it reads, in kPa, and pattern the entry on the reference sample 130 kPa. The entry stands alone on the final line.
550 kPa
